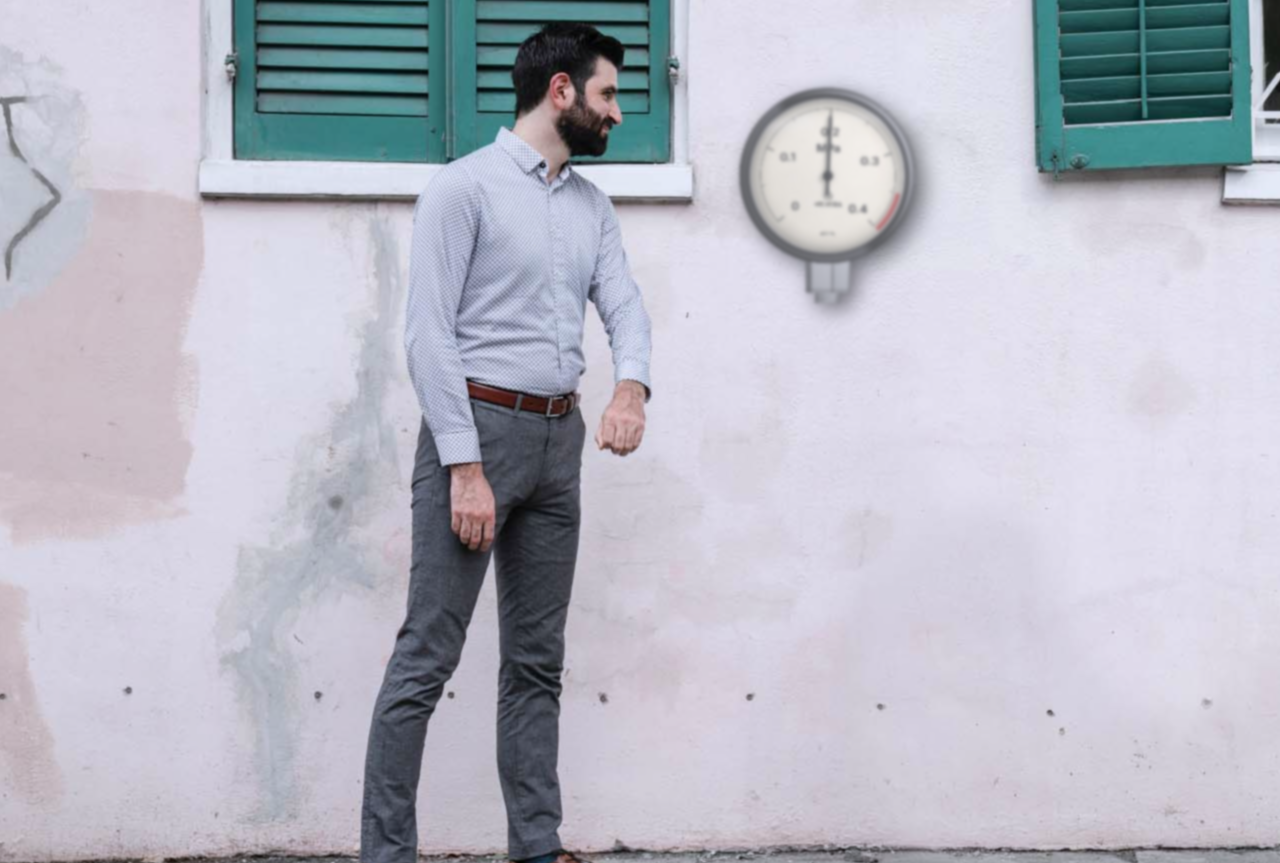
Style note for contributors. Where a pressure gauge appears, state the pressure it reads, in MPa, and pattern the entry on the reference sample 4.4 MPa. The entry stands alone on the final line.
0.2 MPa
